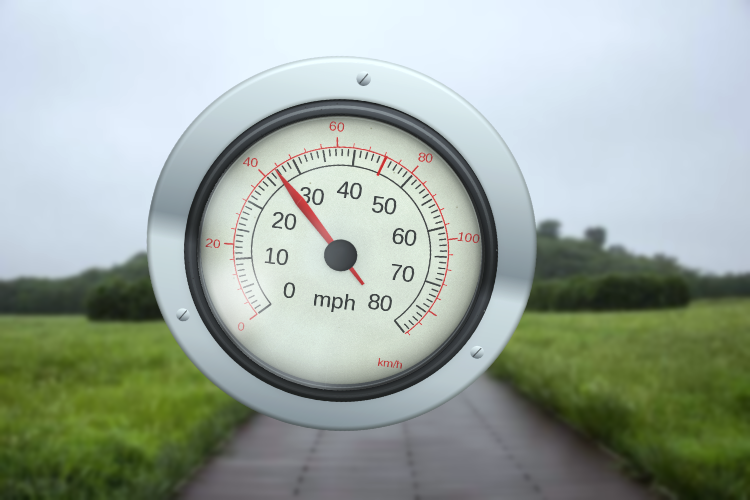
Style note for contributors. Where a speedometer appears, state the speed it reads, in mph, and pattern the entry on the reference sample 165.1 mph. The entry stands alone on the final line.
27 mph
